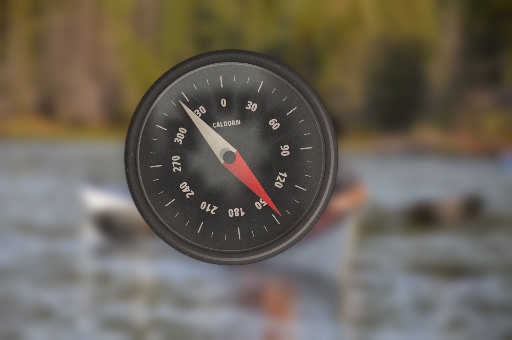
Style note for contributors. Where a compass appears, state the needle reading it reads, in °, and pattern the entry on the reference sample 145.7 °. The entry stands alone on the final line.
145 °
